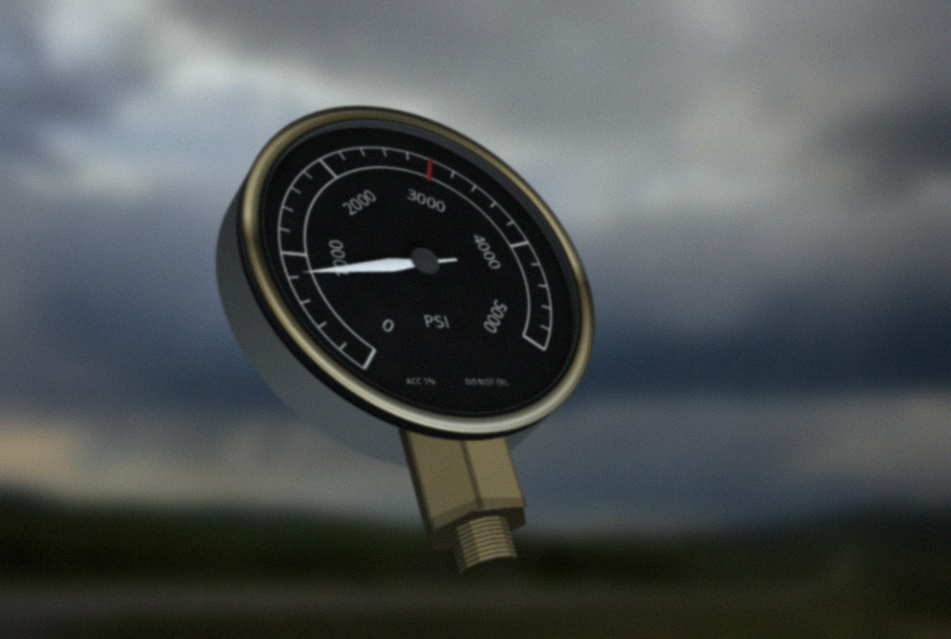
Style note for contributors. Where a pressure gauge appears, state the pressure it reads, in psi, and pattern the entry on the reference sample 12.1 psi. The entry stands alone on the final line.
800 psi
